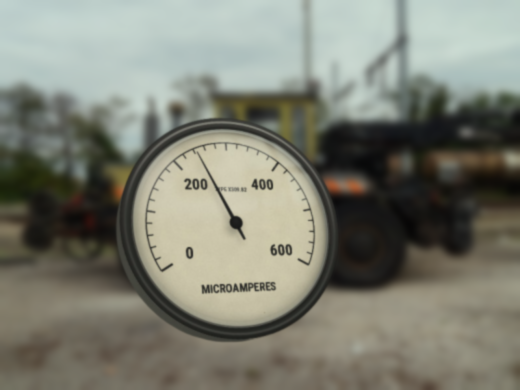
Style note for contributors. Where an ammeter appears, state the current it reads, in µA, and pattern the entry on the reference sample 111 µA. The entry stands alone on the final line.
240 µA
